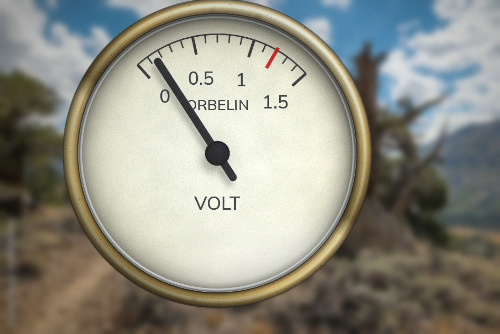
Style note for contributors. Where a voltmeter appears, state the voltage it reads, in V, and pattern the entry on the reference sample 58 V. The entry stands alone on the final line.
0.15 V
